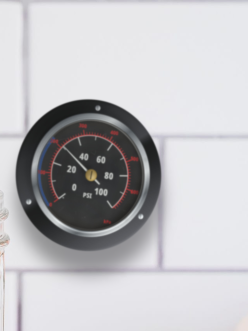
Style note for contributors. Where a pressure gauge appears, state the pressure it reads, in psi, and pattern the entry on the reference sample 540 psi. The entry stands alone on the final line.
30 psi
